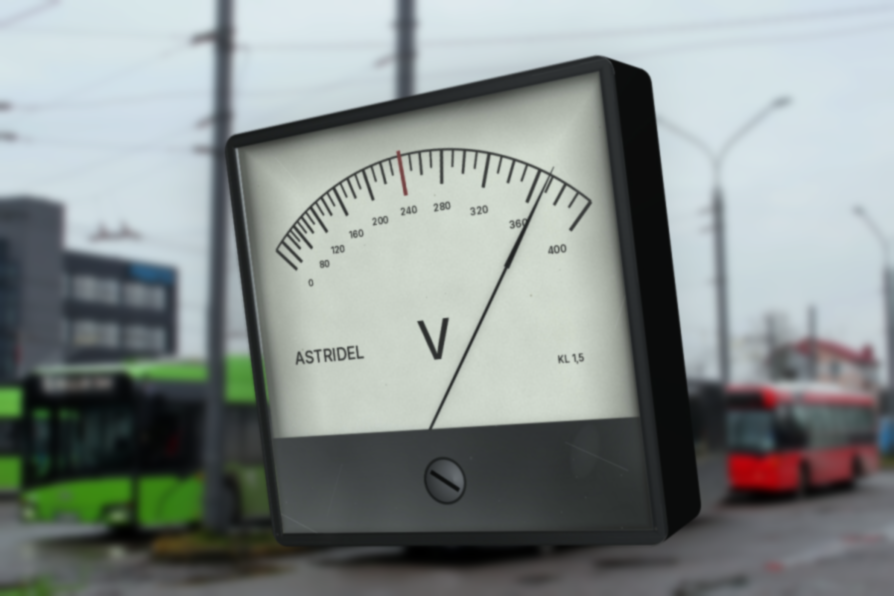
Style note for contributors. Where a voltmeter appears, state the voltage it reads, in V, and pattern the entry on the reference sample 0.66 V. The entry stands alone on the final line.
370 V
